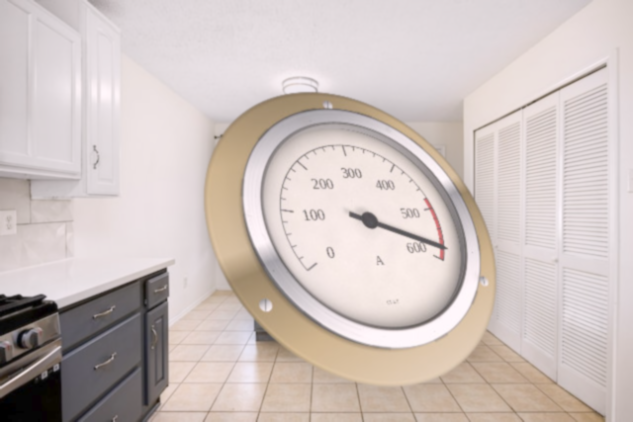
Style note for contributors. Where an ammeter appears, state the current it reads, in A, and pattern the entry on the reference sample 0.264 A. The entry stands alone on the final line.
580 A
